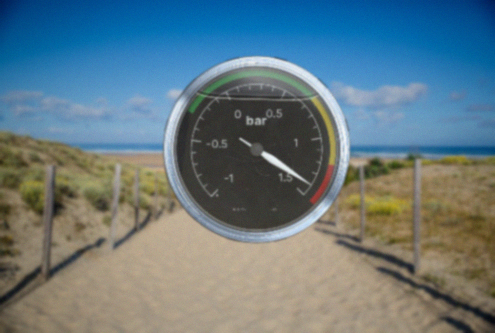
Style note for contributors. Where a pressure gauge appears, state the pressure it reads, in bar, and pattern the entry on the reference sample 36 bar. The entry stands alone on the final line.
1.4 bar
